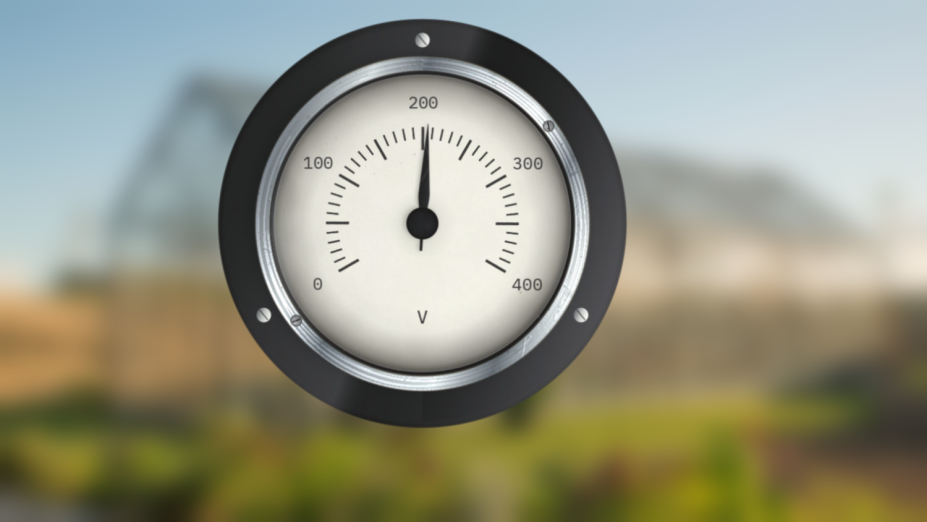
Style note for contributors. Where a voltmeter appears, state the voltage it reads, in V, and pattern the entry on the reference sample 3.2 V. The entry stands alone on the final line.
205 V
